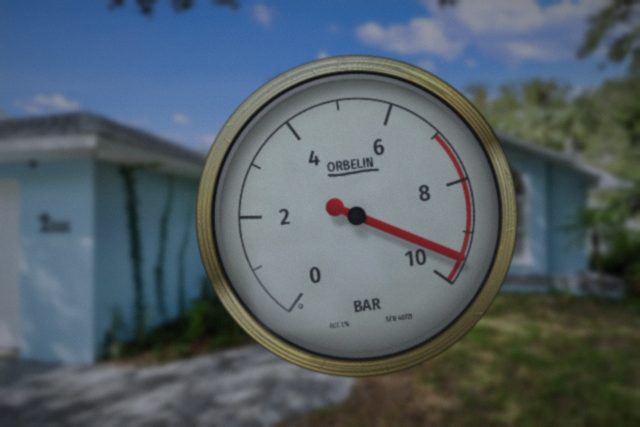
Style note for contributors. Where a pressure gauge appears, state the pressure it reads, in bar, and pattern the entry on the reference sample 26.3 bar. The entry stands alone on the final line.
9.5 bar
